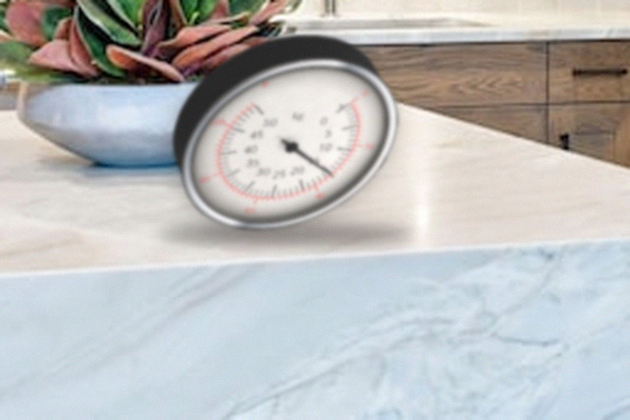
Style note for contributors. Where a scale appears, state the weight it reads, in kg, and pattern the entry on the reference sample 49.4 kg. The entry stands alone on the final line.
15 kg
